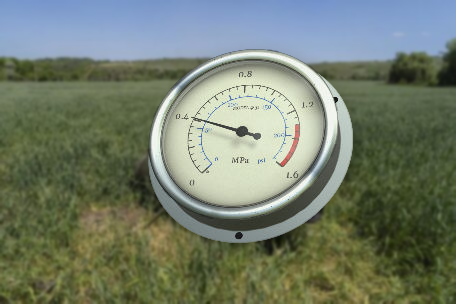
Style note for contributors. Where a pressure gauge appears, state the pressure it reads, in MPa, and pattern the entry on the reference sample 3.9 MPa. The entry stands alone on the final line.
0.4 MPa
